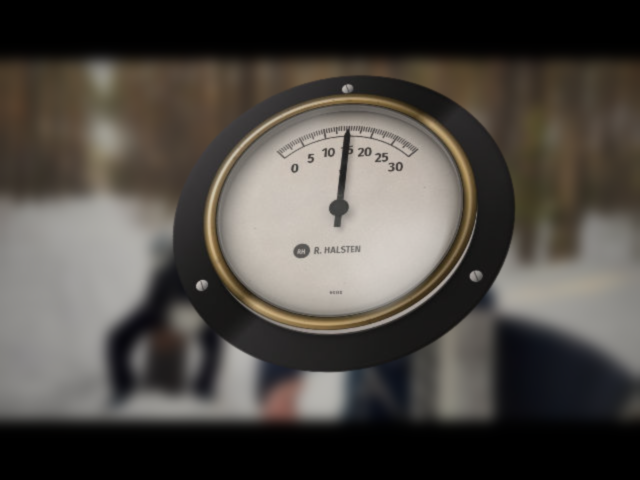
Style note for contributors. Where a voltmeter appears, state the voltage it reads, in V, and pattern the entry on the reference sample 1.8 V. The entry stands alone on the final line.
15 V
